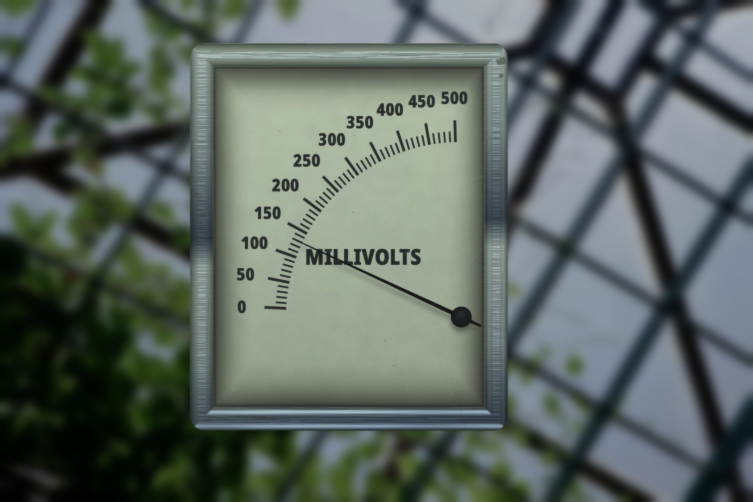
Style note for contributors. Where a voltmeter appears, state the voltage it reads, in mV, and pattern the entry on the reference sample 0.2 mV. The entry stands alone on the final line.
130 mV
